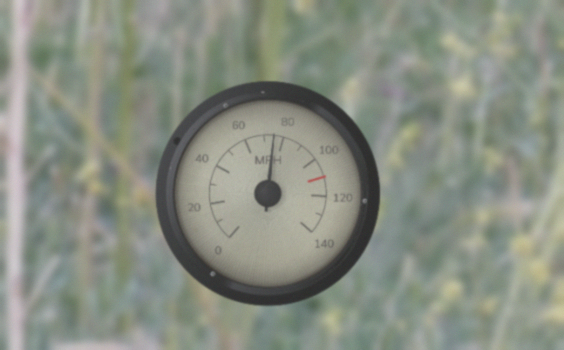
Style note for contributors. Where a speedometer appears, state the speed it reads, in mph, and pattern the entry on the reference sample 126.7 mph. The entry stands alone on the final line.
75 mph
